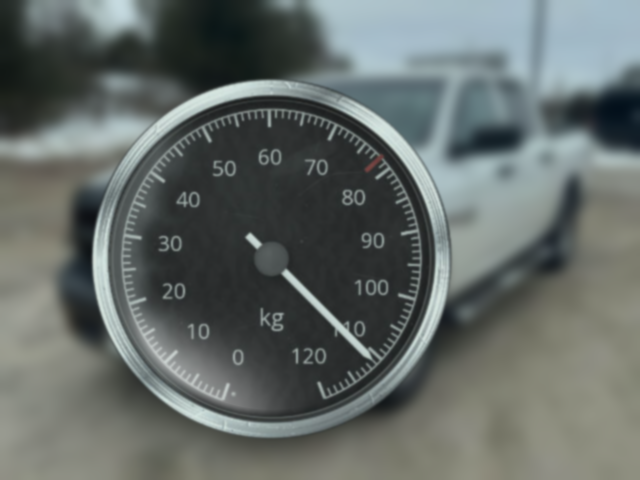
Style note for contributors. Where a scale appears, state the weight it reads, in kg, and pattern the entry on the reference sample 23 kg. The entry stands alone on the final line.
111 kg
